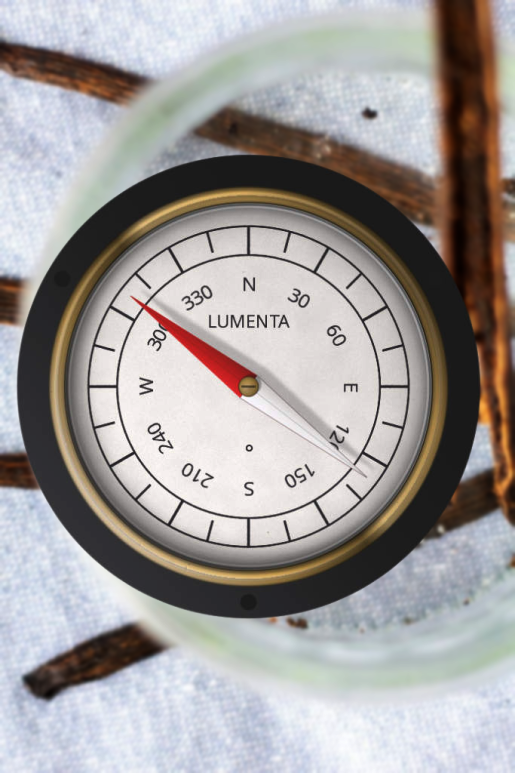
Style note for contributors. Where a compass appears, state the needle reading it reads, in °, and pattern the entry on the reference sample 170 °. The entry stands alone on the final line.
307.5 °
